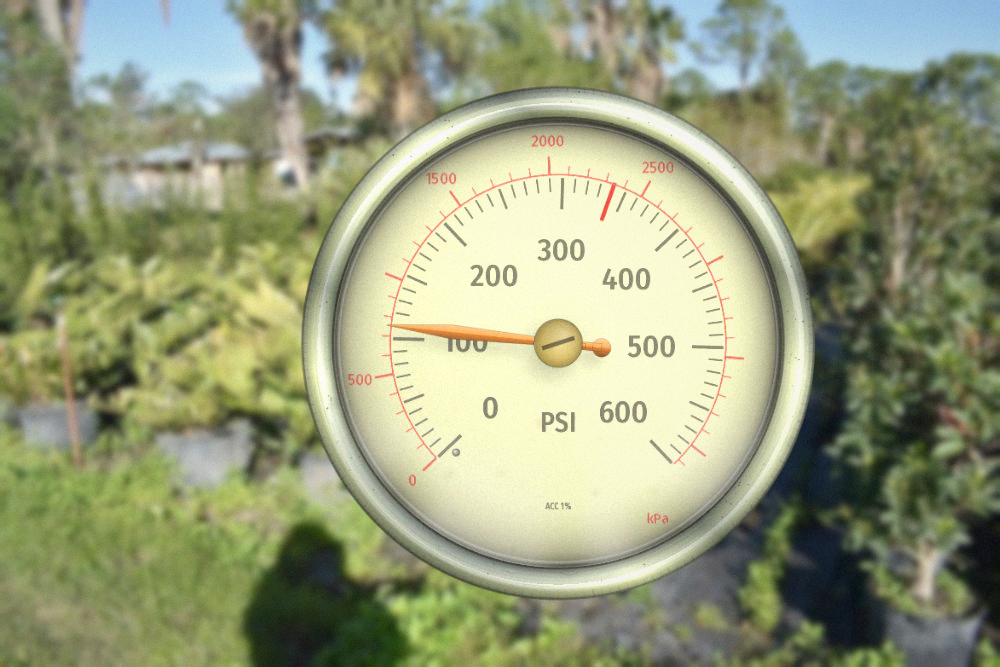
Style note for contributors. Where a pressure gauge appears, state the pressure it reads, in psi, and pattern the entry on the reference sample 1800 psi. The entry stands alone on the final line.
110 psi
